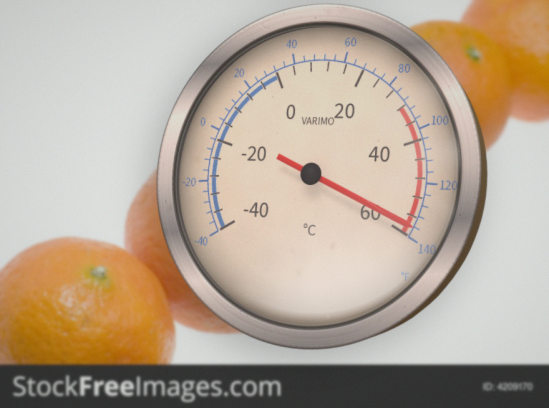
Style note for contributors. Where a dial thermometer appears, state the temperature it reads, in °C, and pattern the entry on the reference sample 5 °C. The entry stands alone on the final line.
58 °C
